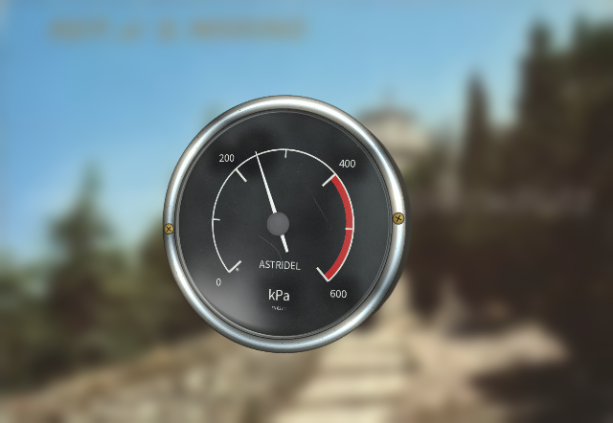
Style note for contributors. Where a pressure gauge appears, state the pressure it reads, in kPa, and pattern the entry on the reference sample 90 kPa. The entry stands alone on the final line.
250 kPa
